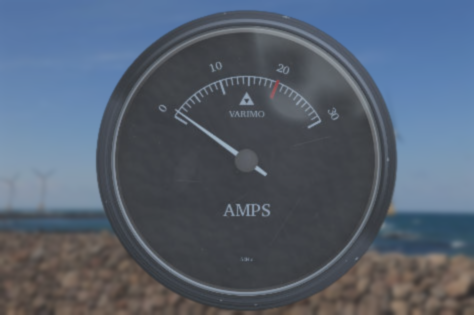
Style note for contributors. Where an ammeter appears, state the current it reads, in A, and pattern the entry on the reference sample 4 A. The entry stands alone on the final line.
1 A
